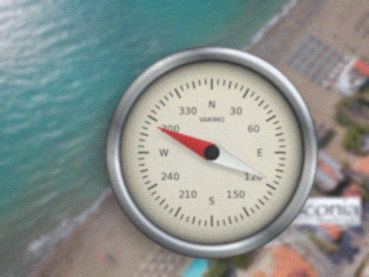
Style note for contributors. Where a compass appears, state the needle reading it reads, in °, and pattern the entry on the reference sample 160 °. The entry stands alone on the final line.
295 °
